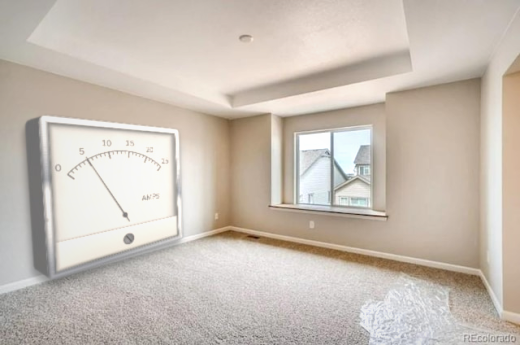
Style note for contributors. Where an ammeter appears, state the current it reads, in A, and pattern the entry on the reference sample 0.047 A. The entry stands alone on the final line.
5 A
